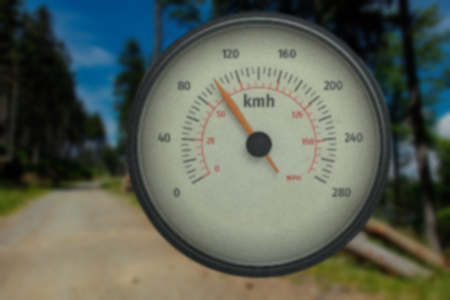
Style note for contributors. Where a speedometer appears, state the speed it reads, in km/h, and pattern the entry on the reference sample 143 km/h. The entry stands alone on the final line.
100 km/h
